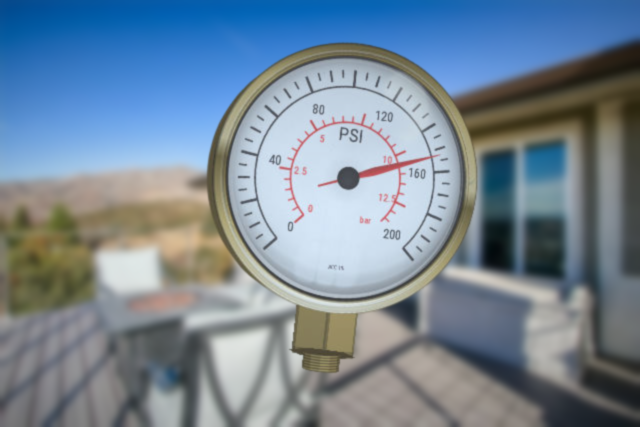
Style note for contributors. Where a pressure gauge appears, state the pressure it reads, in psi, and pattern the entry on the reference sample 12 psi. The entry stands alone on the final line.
152.5 psi
